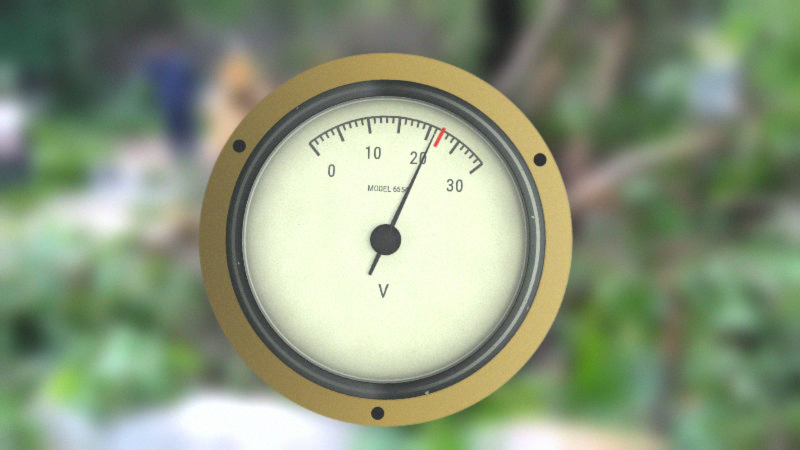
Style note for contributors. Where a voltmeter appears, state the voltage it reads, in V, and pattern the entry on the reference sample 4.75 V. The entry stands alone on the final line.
21 V
